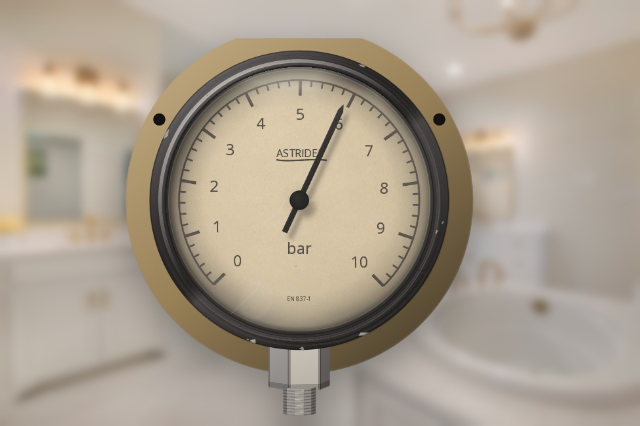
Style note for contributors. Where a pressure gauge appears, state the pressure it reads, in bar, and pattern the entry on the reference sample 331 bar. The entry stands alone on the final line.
5.9 bar
